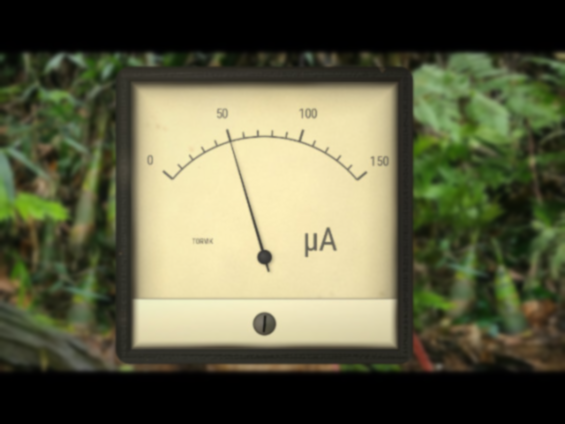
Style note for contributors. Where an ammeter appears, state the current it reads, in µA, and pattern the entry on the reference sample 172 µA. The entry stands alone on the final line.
50 µA
